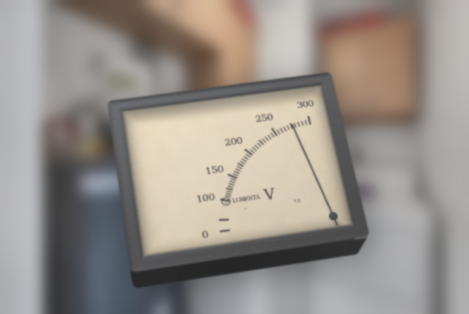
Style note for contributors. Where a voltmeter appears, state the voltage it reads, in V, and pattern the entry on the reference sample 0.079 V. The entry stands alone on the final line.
275 V
